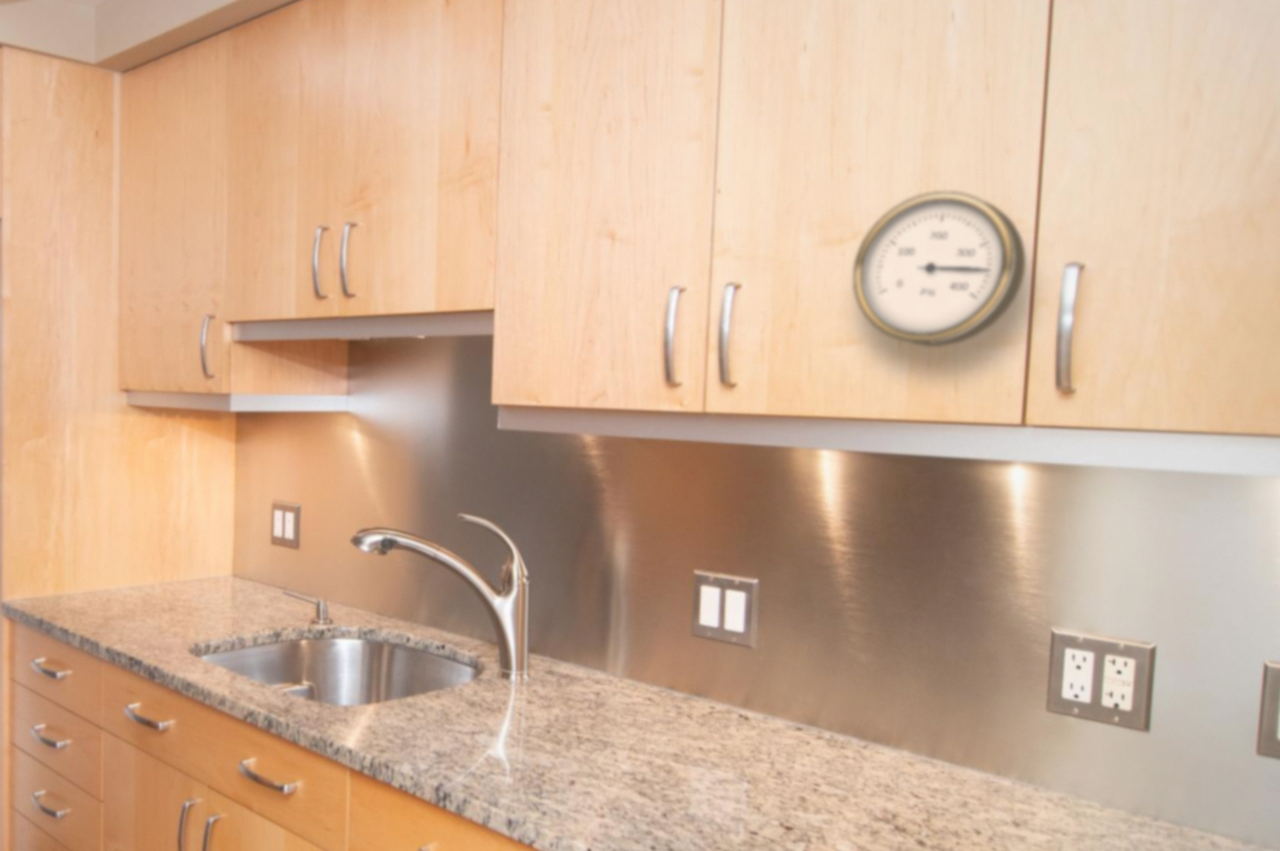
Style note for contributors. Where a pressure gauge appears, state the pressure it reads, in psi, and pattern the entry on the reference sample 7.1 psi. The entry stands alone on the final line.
350 psi
